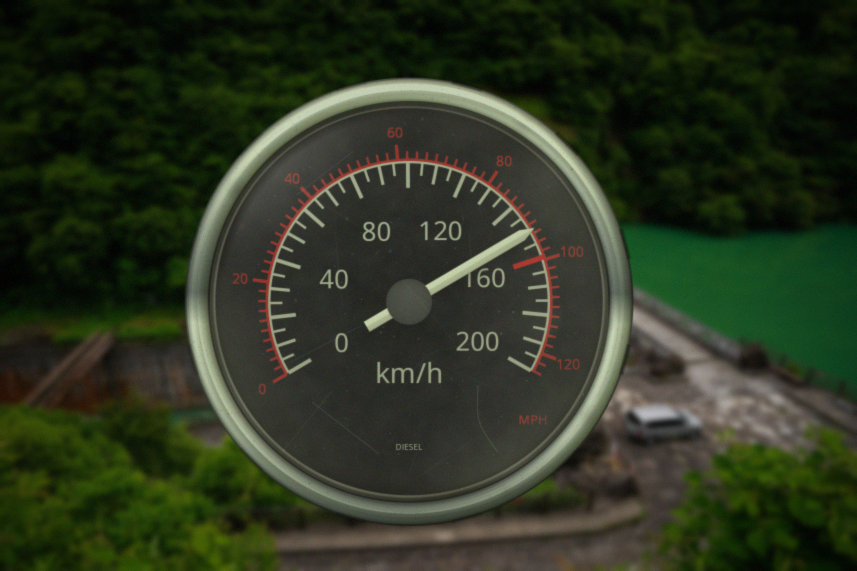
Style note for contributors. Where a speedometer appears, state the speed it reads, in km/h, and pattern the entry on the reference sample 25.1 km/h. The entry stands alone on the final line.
150 km/h
